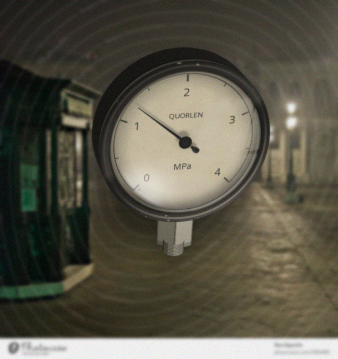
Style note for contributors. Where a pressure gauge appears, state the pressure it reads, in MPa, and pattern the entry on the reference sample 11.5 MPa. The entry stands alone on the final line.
1.25 MPa
